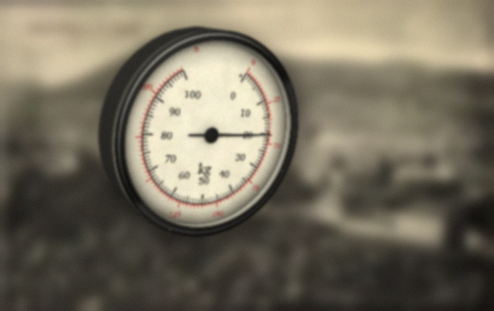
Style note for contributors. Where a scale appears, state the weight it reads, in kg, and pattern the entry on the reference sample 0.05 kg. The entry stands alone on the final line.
20 kg
